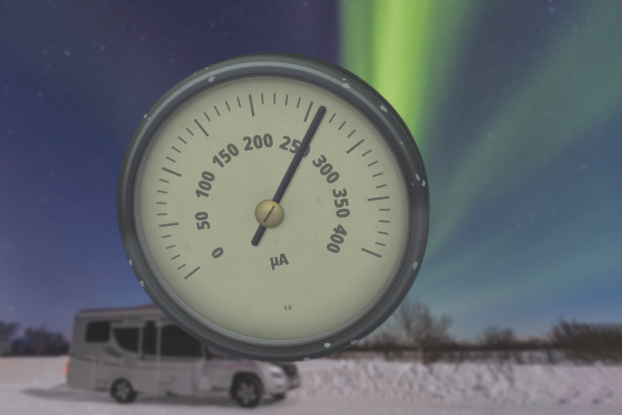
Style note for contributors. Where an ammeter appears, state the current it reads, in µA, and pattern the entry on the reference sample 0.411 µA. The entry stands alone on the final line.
260 µA
